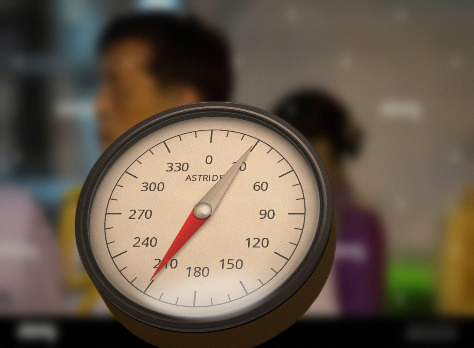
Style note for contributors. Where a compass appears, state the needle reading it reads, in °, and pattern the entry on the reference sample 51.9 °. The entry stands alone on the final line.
210 °
